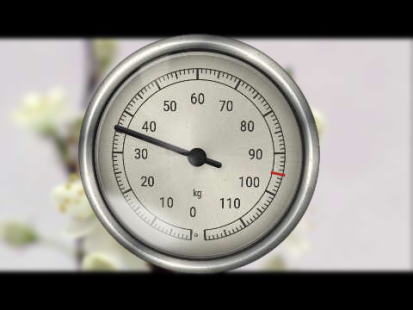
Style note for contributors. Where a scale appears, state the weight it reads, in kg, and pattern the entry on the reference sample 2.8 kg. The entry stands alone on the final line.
36 kg
